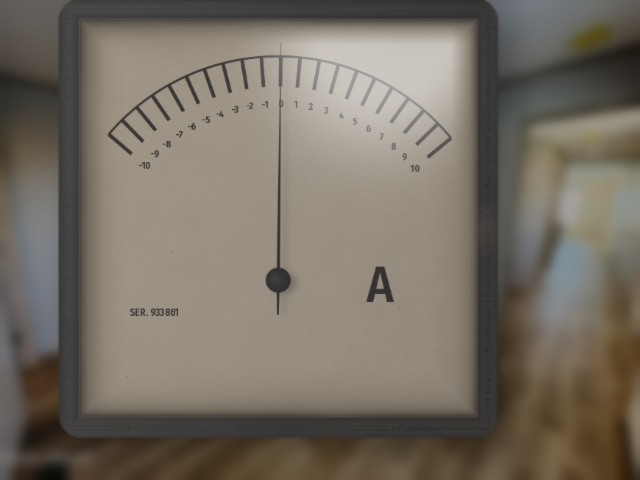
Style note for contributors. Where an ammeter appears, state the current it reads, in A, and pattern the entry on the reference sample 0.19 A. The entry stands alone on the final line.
0 A
